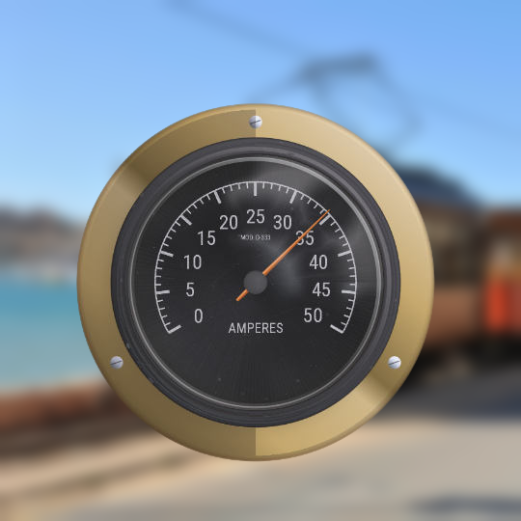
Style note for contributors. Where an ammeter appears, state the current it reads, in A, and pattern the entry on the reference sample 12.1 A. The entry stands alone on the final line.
34.5 A
